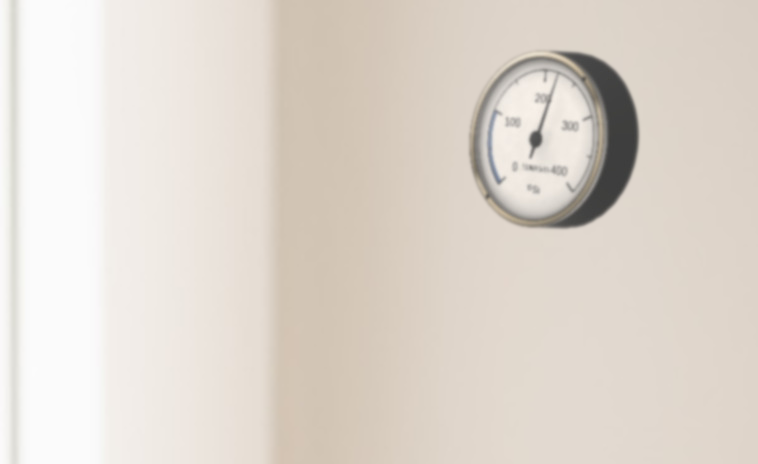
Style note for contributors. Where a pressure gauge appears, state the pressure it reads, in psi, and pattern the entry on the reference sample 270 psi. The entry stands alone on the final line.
225 psi
